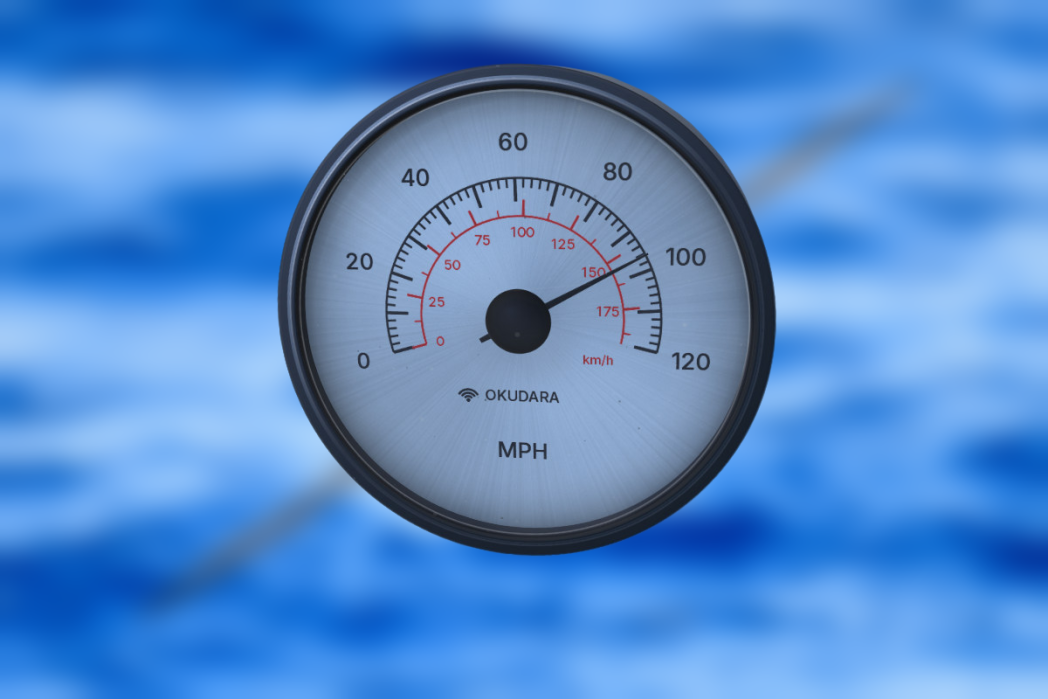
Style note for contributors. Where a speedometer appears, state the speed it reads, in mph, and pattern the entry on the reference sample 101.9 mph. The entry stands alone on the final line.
96 mph
